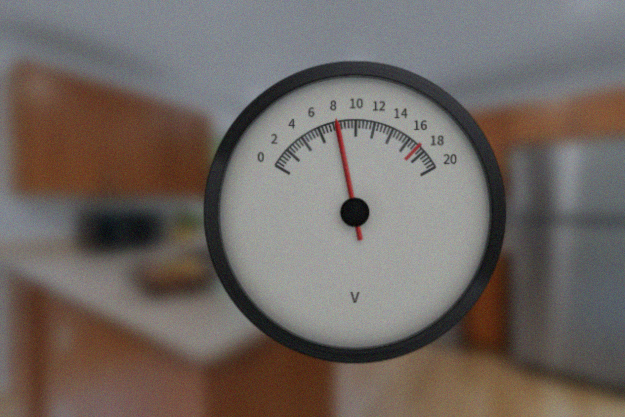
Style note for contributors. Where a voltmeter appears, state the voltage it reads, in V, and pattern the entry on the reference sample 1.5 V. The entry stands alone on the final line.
8 V
